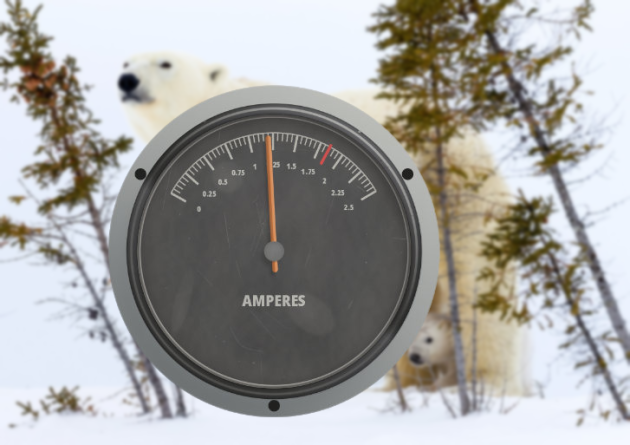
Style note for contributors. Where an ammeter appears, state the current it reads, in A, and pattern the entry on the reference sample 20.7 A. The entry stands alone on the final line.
1.2 A
